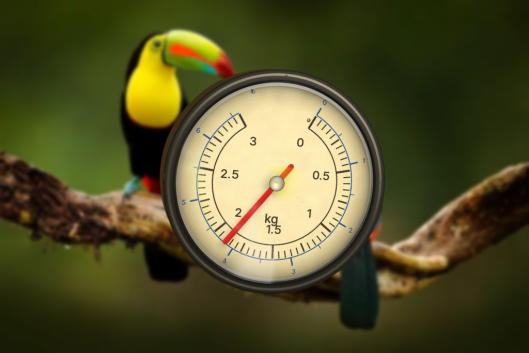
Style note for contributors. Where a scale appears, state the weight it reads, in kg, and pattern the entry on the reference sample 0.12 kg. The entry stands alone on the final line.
1.9 kg
